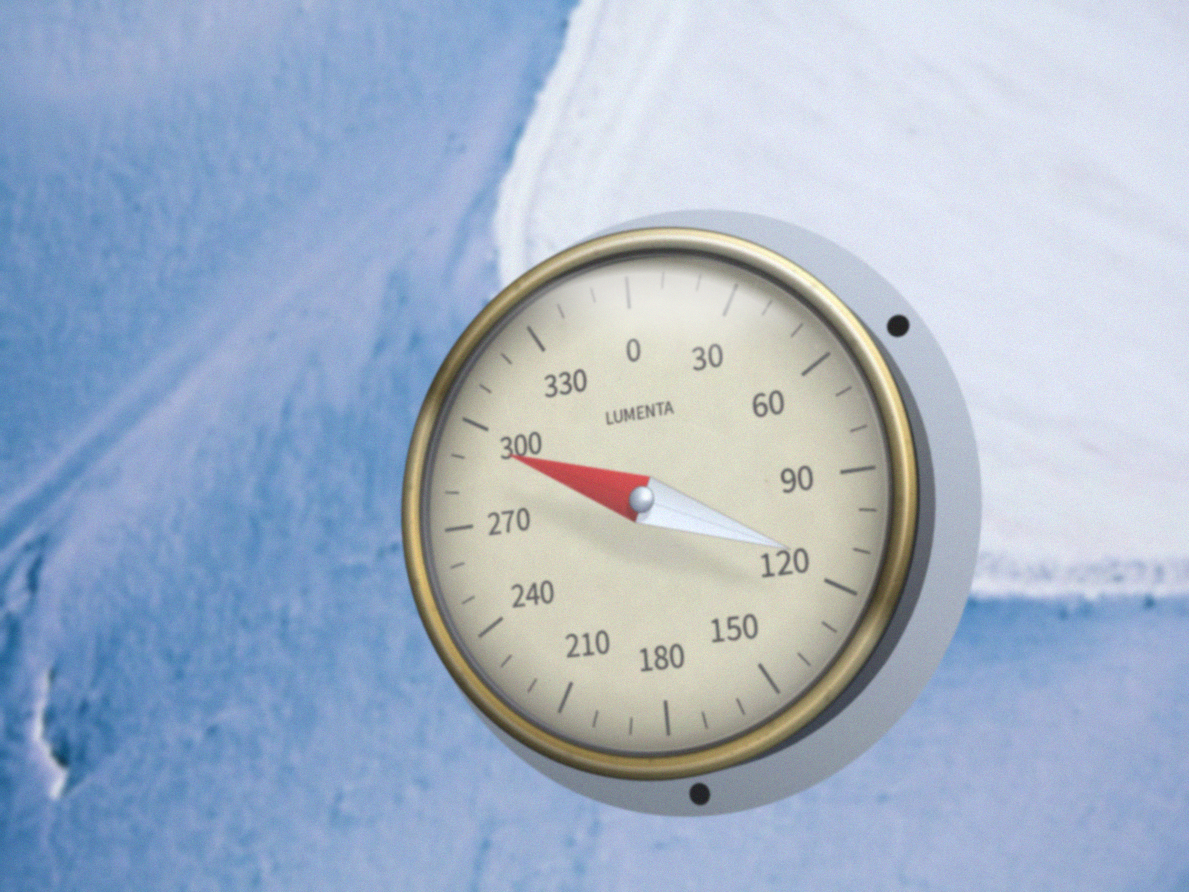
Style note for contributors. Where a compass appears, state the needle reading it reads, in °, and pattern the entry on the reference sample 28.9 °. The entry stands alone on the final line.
295 °
